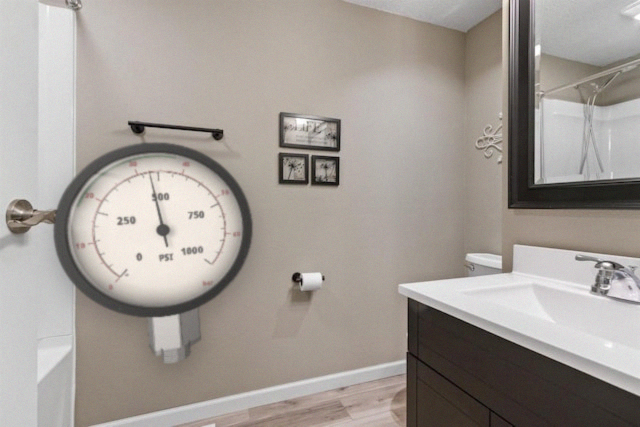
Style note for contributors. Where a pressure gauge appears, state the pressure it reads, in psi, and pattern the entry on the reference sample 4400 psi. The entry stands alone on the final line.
475 psi
